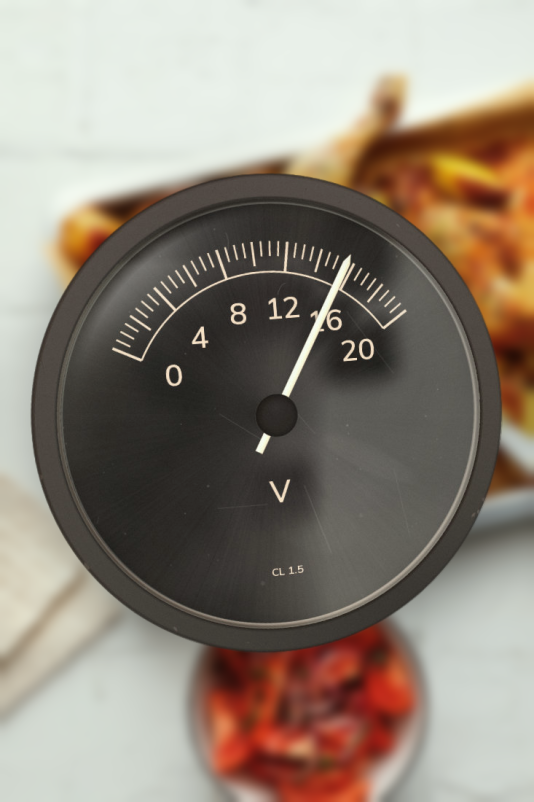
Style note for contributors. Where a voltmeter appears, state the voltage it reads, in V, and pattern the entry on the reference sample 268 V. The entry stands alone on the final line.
15.5 V
